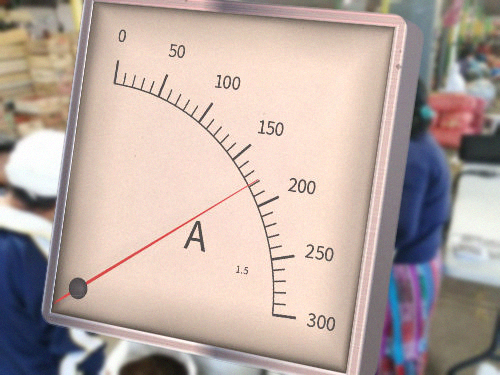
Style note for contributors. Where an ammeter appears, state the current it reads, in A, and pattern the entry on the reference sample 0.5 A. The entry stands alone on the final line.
180 A
